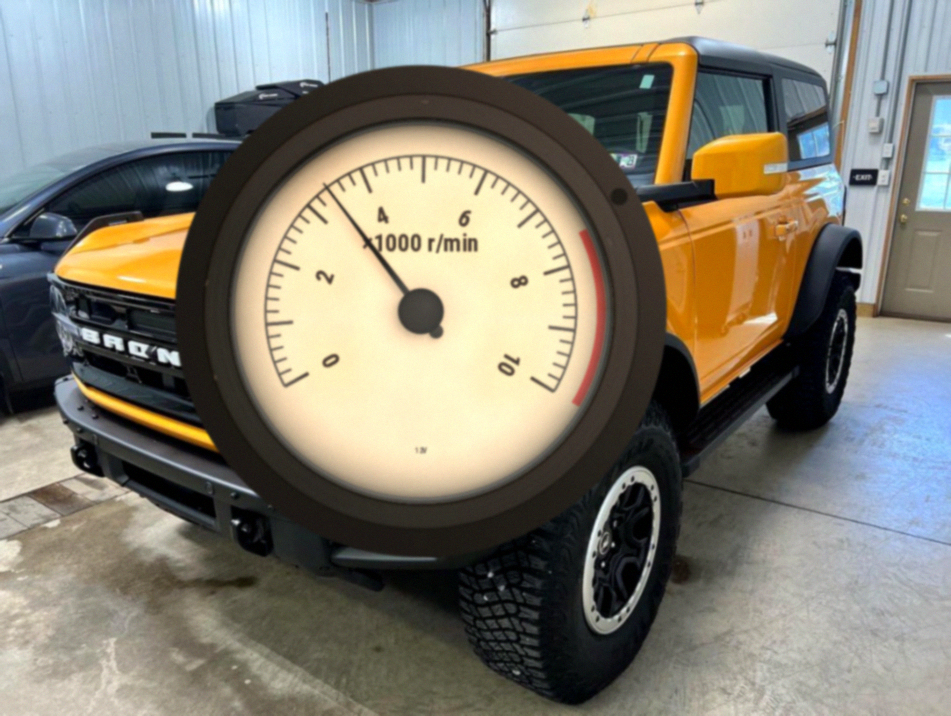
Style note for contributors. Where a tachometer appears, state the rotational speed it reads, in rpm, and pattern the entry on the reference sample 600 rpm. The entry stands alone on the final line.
3400 rpm
